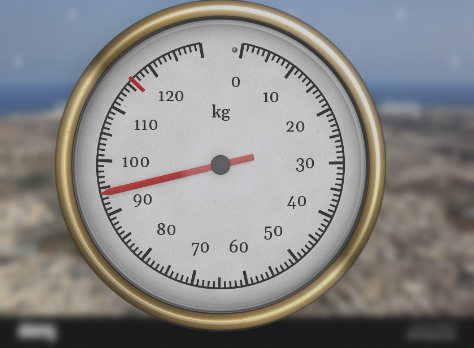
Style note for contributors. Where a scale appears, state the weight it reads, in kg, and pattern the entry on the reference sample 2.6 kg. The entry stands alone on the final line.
94 kg
